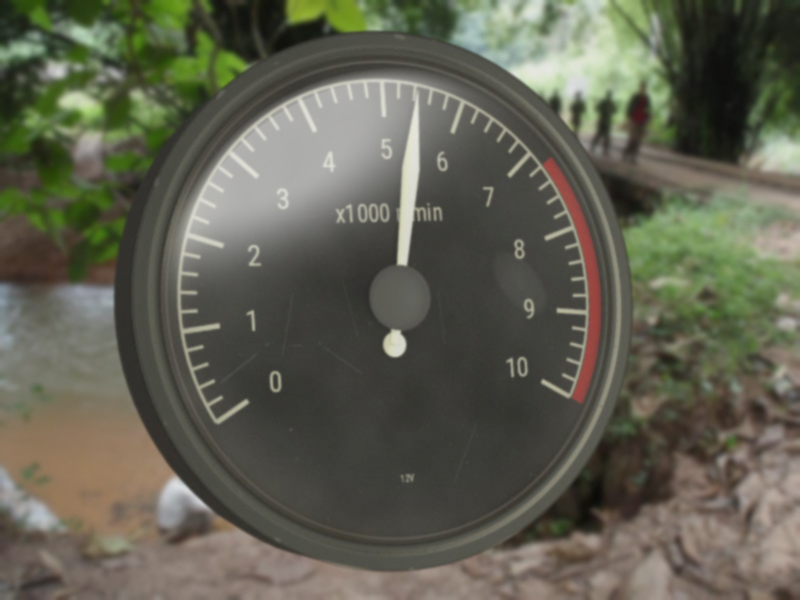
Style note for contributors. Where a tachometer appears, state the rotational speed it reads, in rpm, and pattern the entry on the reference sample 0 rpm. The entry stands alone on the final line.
5400 rpm
